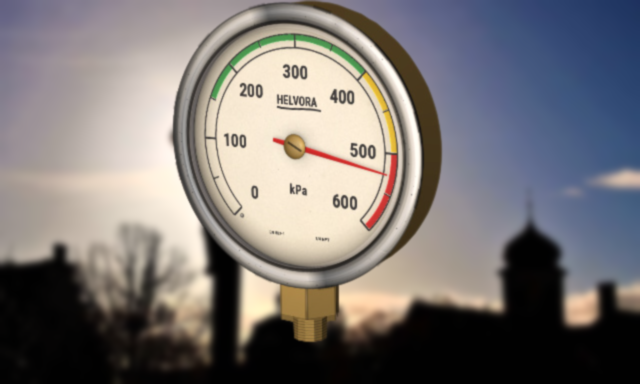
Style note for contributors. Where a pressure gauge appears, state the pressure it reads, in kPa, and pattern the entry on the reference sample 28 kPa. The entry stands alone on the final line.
525 kPa
